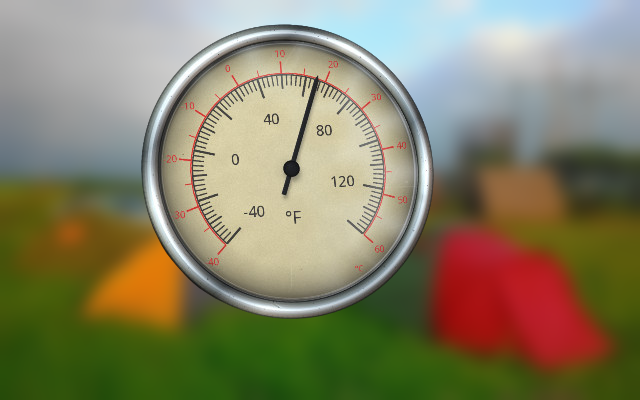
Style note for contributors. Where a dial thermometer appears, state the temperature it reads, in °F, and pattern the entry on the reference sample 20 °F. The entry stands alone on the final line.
64 °F
